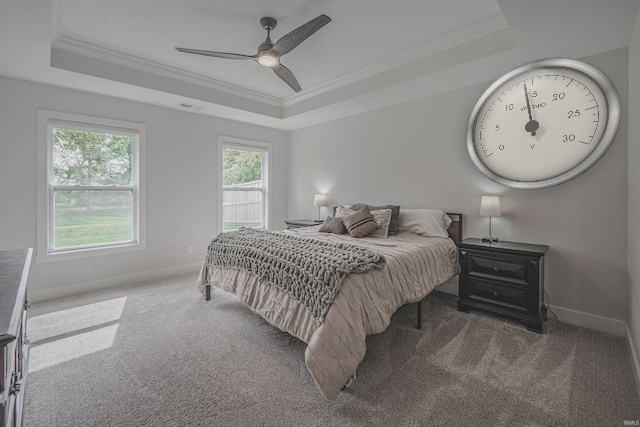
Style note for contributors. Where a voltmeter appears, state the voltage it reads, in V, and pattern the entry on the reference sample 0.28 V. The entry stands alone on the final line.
14 V
